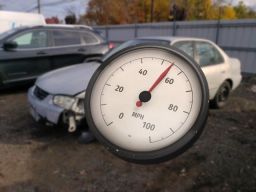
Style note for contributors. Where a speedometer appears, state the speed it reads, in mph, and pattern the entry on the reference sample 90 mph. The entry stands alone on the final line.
55 mph
